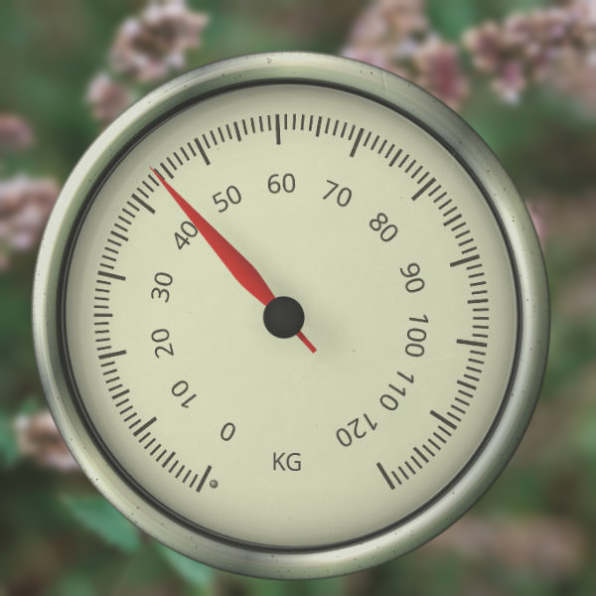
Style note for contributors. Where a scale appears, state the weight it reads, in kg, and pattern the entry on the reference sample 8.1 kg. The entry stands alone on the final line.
44 kg
